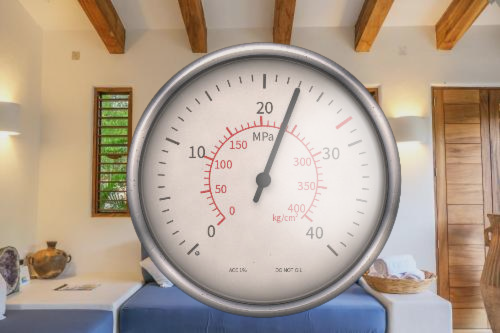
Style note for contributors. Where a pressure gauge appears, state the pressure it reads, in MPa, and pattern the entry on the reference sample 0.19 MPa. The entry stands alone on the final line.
23 MPa
